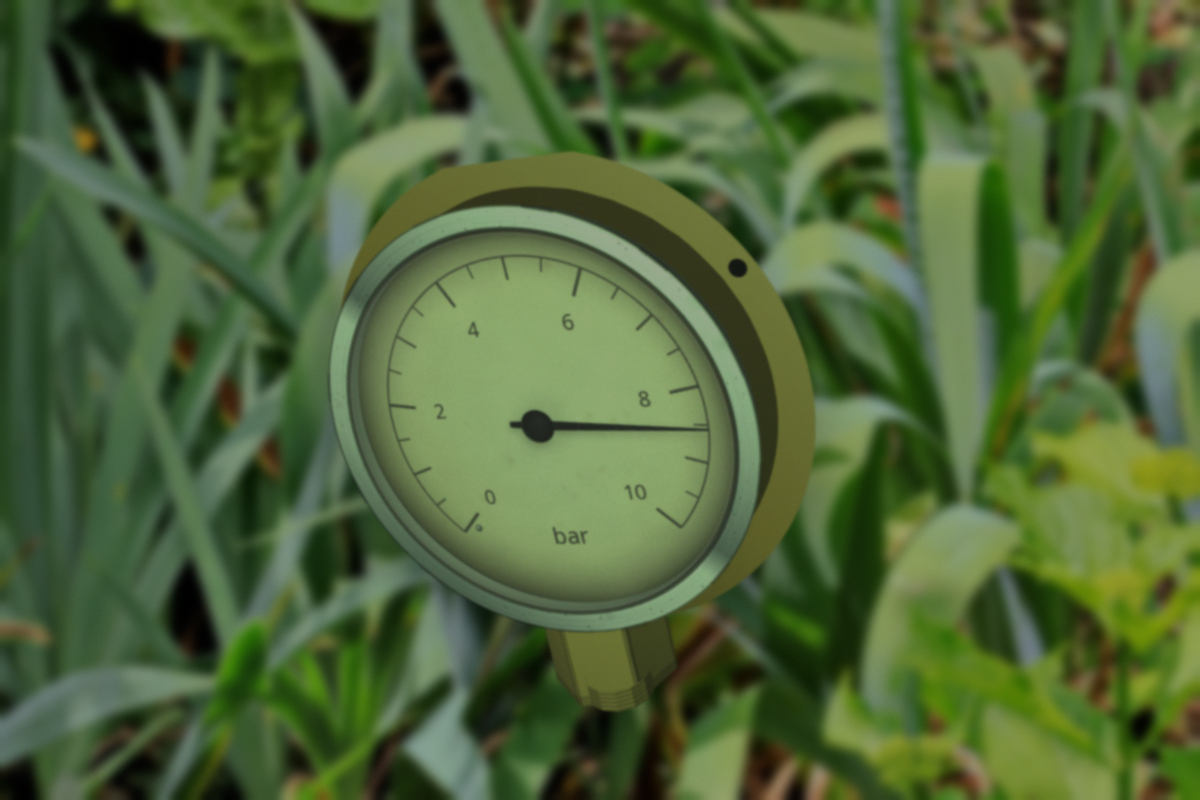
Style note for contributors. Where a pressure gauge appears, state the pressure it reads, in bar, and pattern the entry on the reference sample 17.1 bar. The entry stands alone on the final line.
8.5 bar
